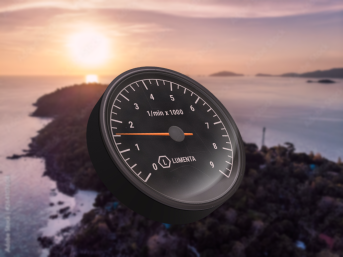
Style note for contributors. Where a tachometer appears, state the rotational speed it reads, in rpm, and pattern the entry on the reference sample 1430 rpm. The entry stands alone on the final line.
1500 rpm
